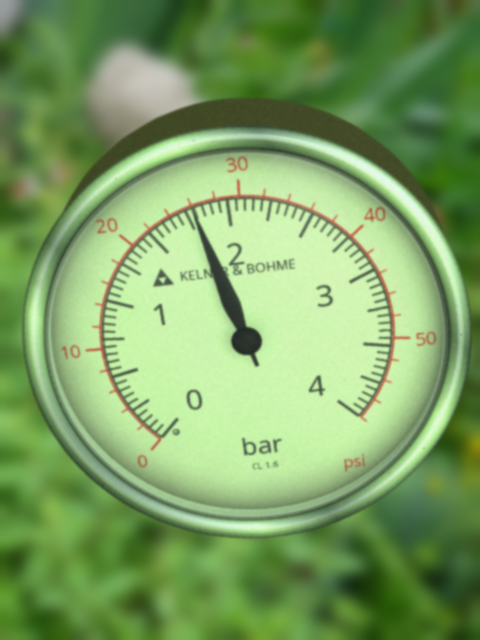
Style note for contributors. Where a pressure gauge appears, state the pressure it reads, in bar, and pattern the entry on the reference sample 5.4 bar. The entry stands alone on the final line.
1.8 bar
